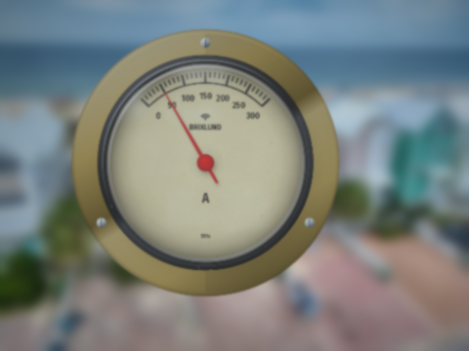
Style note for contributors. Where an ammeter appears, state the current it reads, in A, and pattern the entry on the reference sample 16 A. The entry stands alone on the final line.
50 A
